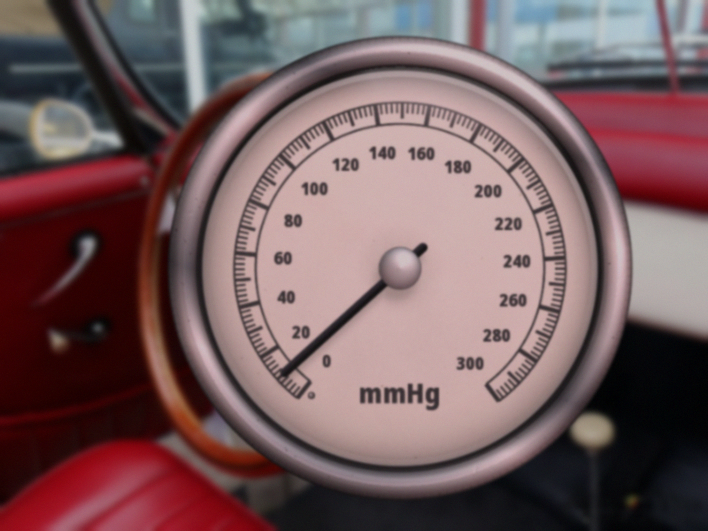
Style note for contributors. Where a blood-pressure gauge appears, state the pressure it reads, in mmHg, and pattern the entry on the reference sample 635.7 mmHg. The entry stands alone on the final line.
10 mmHg
